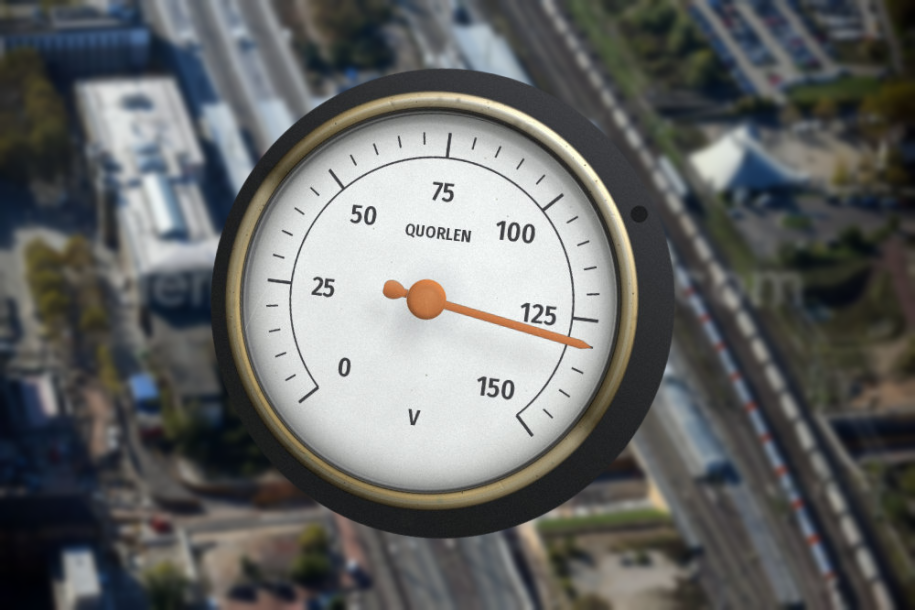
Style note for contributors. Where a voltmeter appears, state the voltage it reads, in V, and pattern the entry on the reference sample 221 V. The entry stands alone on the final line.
130 V
